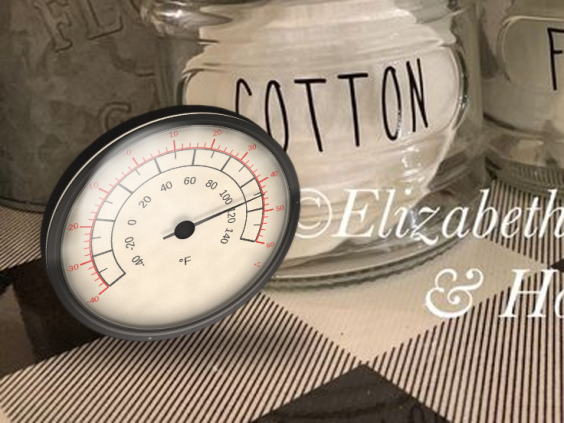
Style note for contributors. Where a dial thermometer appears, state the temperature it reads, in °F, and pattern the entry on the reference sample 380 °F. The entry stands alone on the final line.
110 °F
